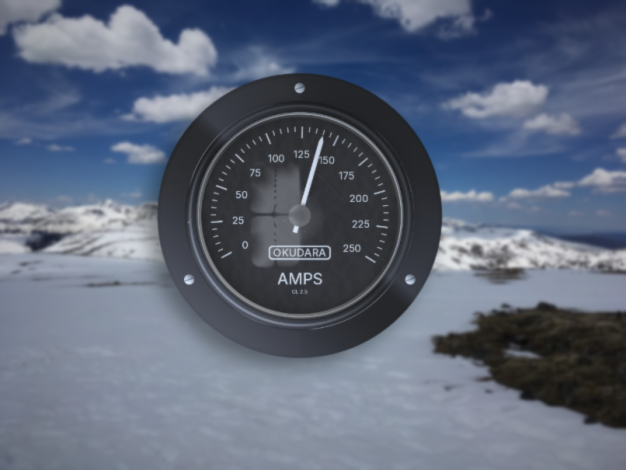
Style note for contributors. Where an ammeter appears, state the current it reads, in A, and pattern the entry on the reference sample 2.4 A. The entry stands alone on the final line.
140 A
